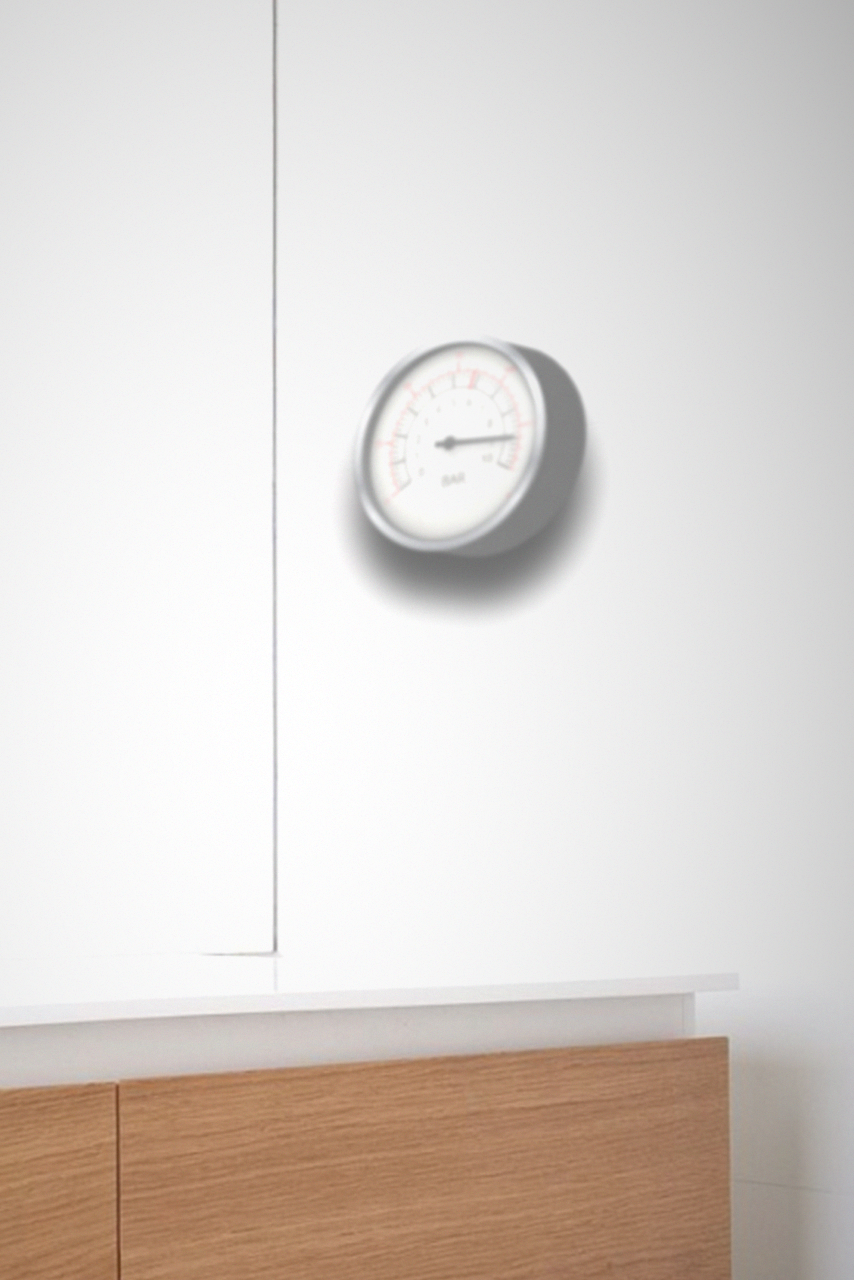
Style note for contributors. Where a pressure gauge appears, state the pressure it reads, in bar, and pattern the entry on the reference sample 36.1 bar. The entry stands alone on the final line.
9 bar
